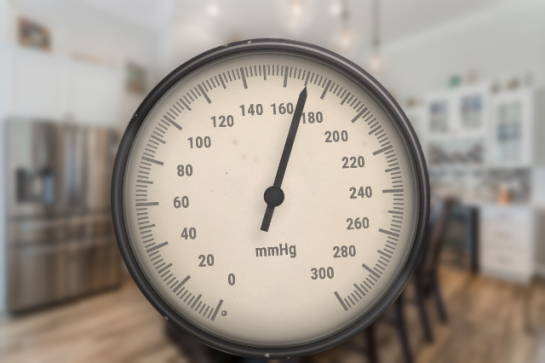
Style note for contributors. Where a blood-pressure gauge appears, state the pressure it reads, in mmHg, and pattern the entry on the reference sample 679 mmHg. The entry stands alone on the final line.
170 mmHg
